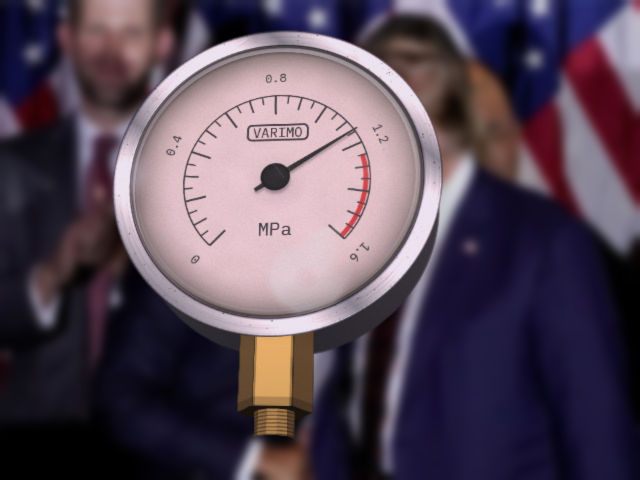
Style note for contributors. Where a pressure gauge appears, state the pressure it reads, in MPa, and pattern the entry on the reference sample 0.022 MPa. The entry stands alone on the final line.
1.15 MPa
